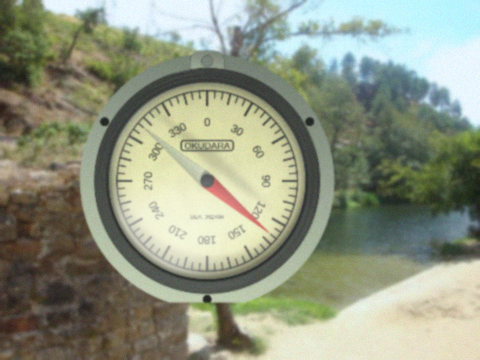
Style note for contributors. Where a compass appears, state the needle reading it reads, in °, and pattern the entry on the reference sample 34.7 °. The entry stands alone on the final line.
130 °
